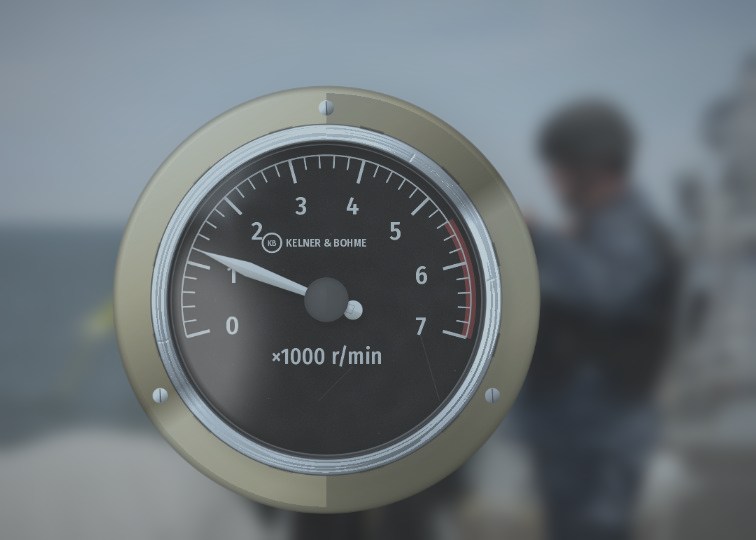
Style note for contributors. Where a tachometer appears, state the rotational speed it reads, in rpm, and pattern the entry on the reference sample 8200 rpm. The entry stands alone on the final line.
1200 rpm
